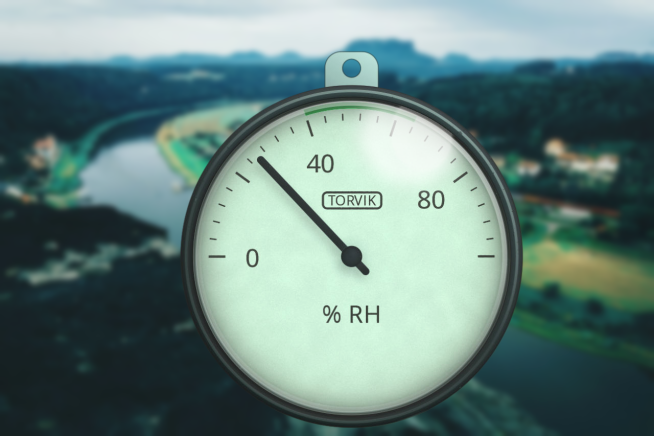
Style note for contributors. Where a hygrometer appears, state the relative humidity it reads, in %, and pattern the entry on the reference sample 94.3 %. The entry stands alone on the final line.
26 %
